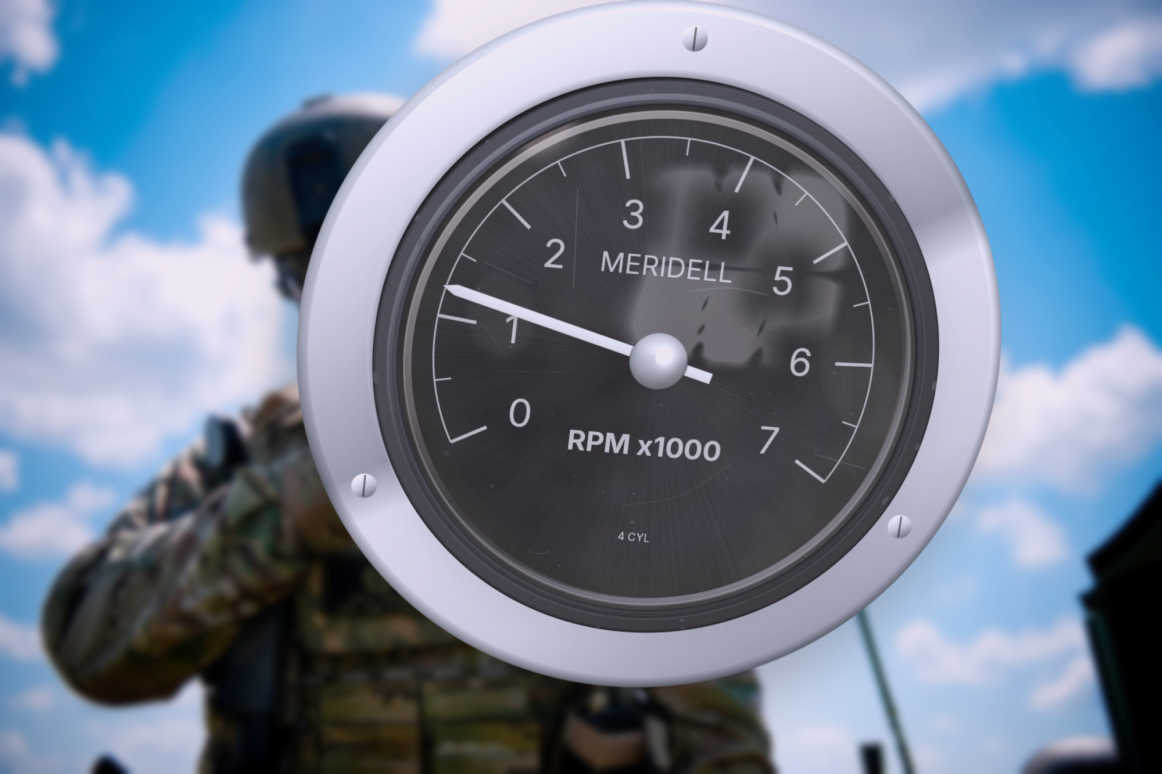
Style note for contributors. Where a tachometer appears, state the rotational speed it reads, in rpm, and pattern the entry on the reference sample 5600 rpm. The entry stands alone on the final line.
1250 rpm
